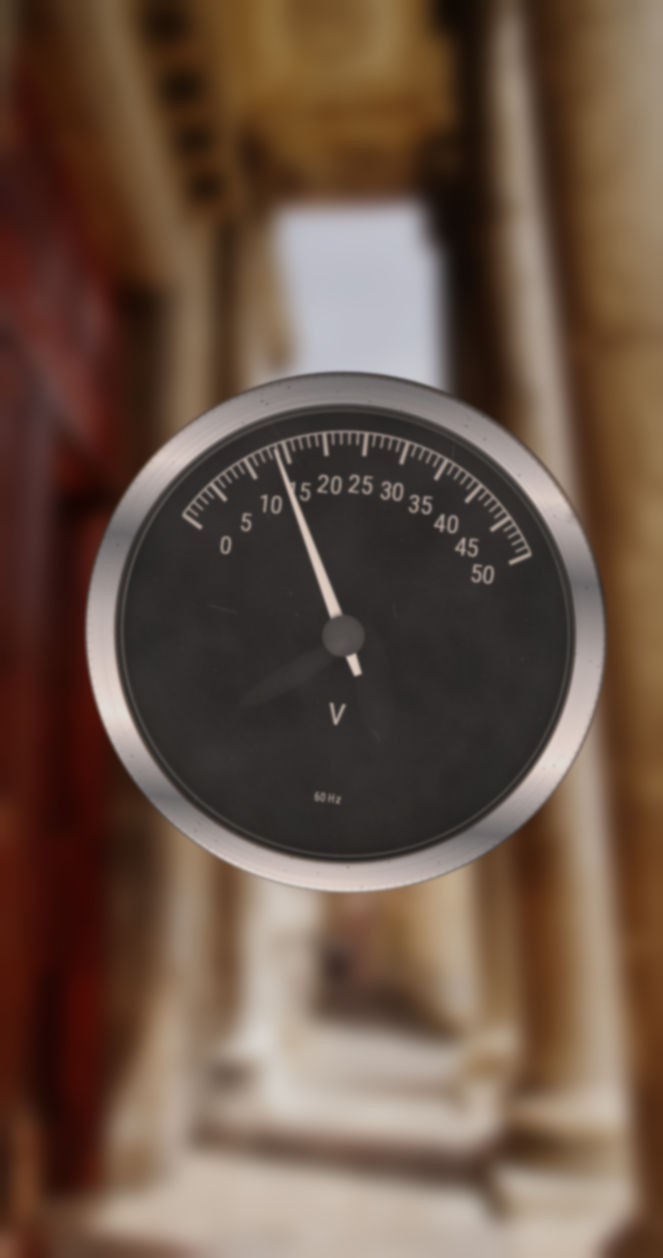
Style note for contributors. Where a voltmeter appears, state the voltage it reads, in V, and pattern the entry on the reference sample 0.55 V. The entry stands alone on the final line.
14 V
